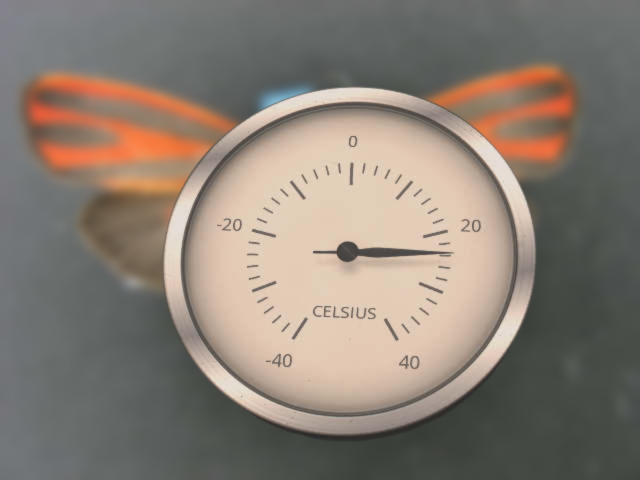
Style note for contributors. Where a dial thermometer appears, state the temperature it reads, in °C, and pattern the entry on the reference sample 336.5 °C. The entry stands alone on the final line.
24 °C
